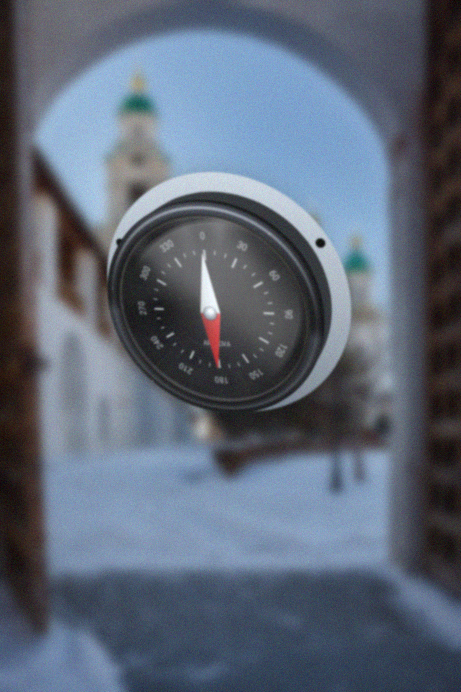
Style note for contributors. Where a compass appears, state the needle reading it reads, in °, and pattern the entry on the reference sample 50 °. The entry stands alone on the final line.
180 °
